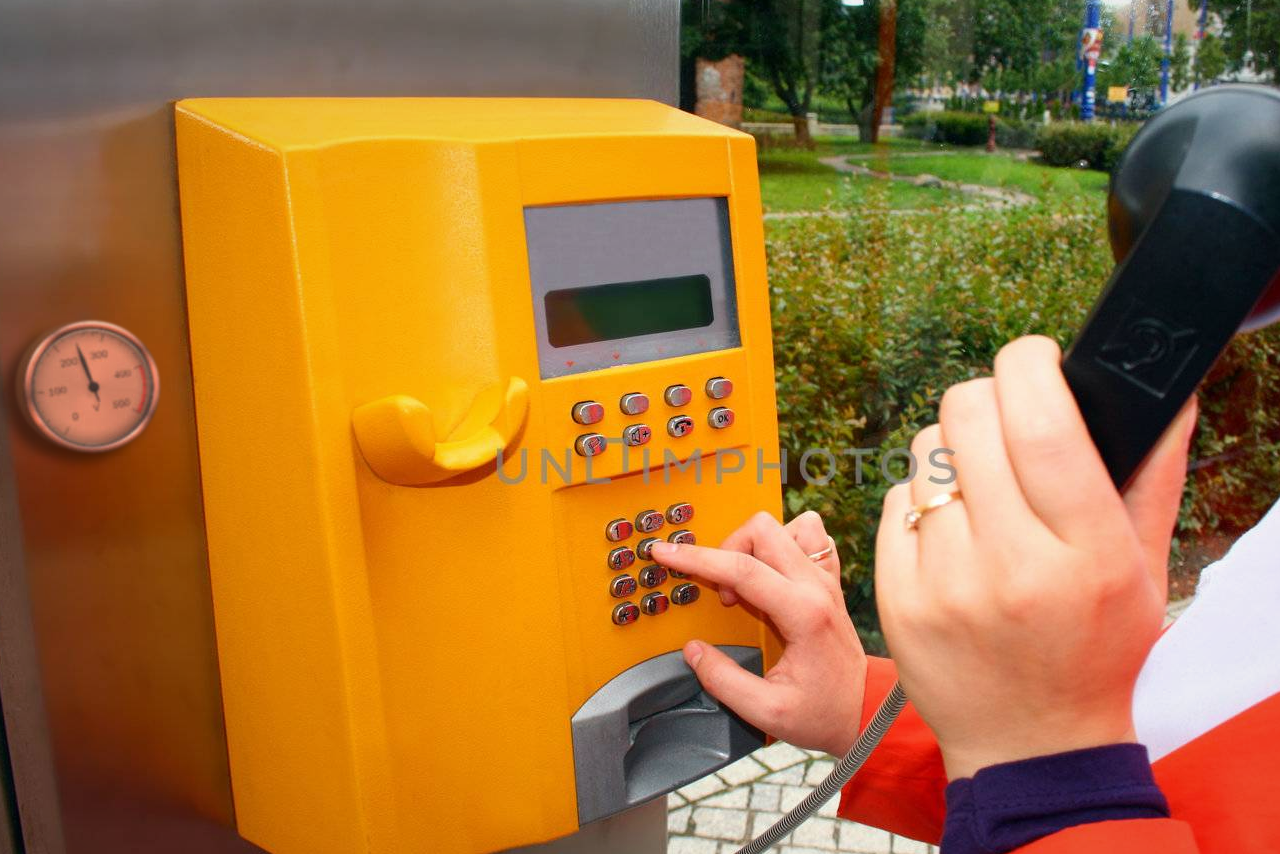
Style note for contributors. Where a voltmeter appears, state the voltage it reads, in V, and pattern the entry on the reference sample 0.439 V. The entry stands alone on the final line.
240 V
